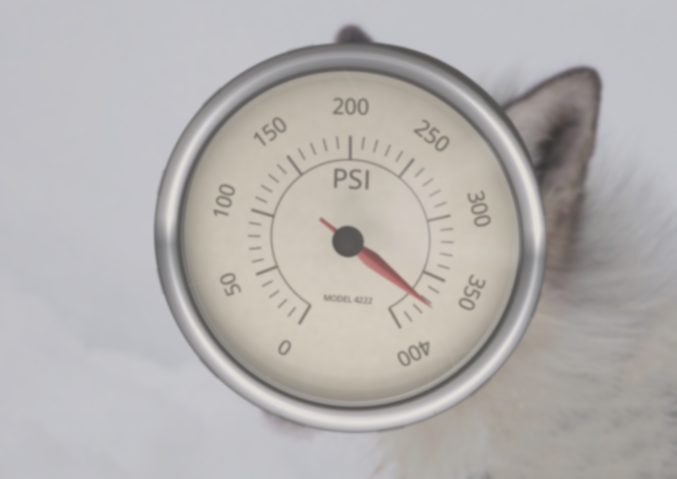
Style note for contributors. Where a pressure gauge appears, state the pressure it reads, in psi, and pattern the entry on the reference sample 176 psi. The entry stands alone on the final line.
370 psi
